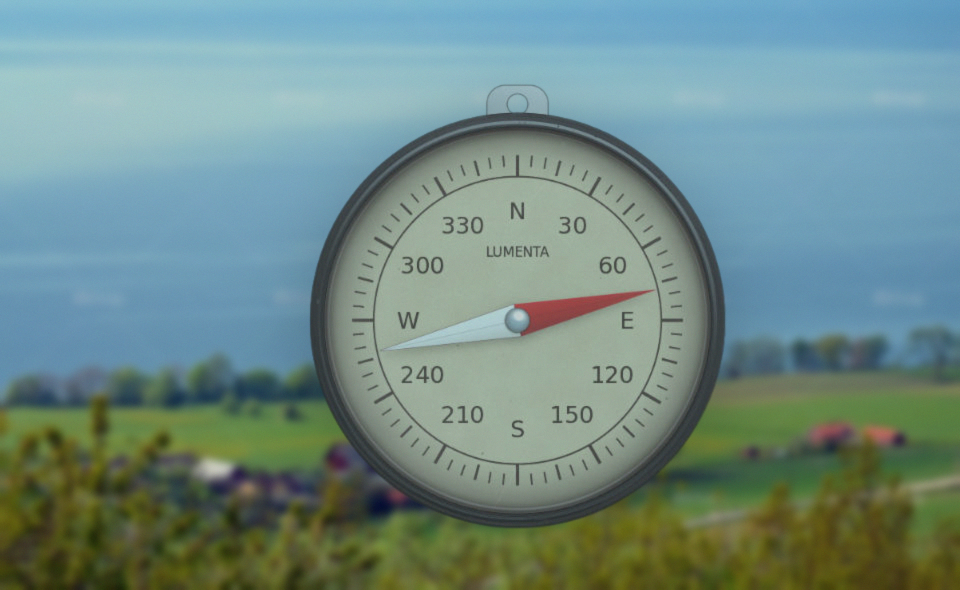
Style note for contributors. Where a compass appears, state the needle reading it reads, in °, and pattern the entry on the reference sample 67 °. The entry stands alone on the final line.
77.5 °
